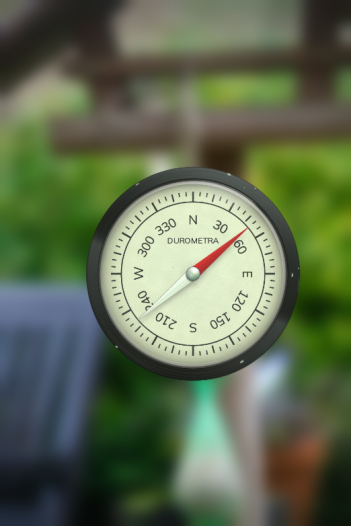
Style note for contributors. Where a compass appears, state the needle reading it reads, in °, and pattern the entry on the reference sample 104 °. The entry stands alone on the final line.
50 °
